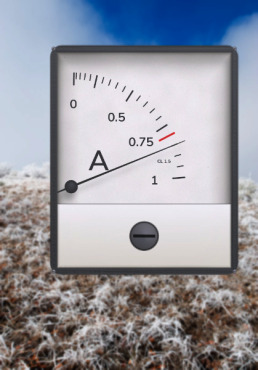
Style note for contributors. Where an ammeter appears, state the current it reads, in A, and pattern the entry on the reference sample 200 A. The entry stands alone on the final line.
0.85 A
